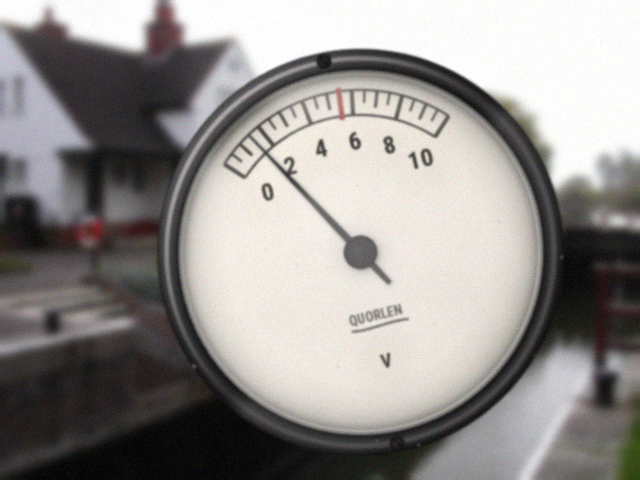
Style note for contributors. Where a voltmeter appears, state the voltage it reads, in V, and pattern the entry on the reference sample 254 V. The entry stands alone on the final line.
1.5 V
